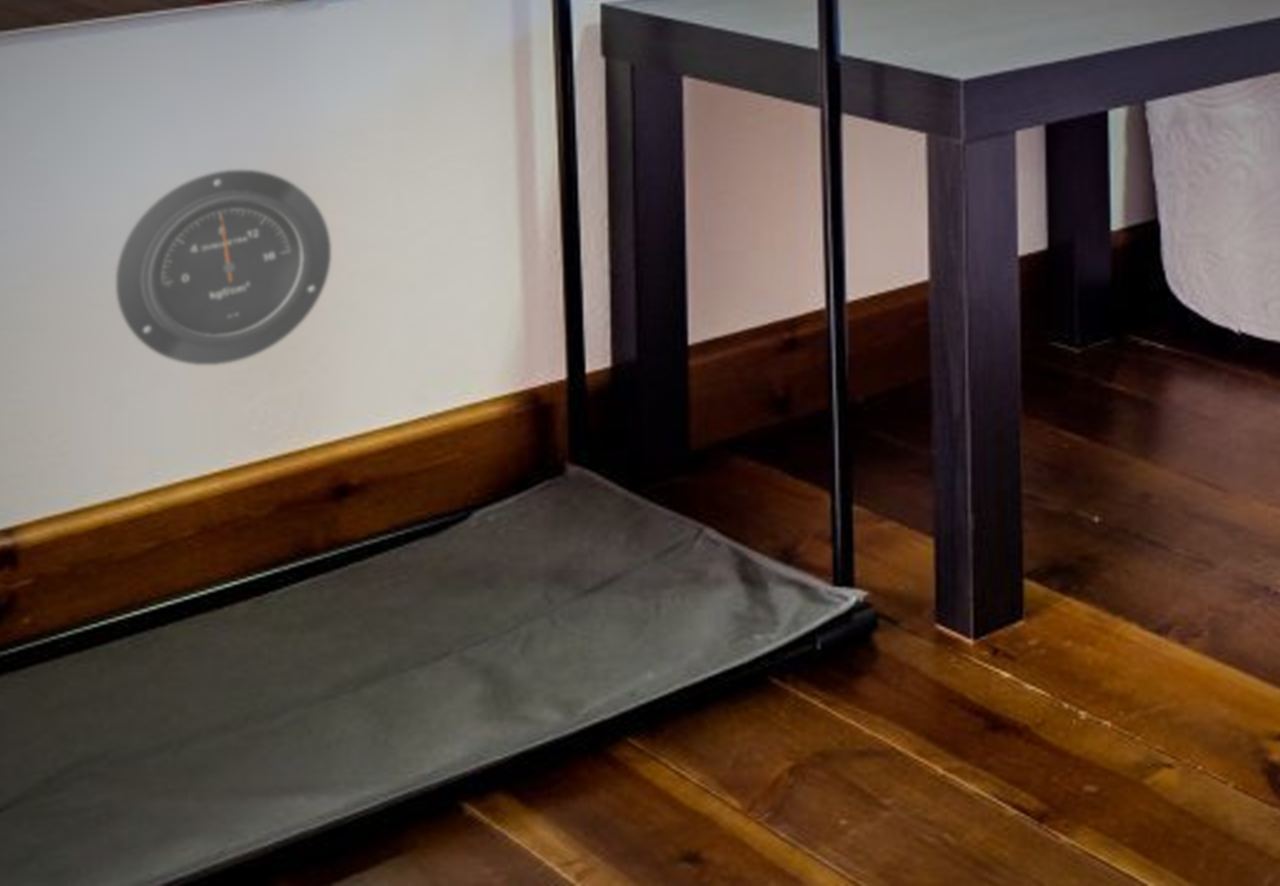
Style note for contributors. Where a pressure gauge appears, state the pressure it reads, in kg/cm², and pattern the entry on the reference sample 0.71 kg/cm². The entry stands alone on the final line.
8 kg/cm²
